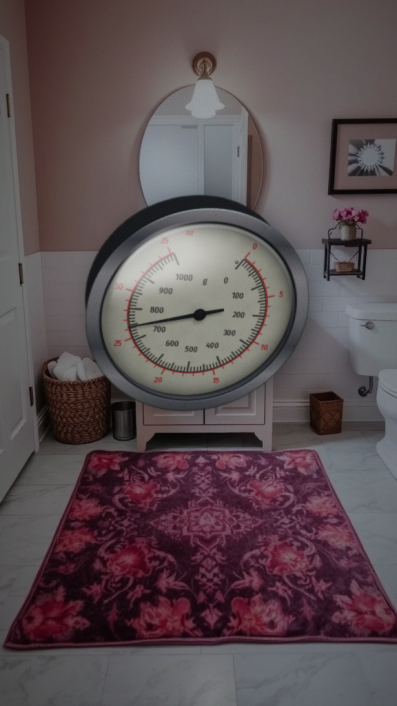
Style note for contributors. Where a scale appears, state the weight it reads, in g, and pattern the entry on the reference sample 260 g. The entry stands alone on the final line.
750 g
